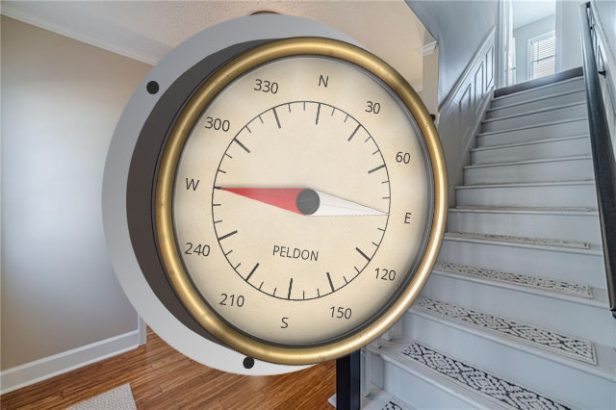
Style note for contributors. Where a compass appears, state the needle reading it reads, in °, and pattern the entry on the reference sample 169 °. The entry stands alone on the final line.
270 °
